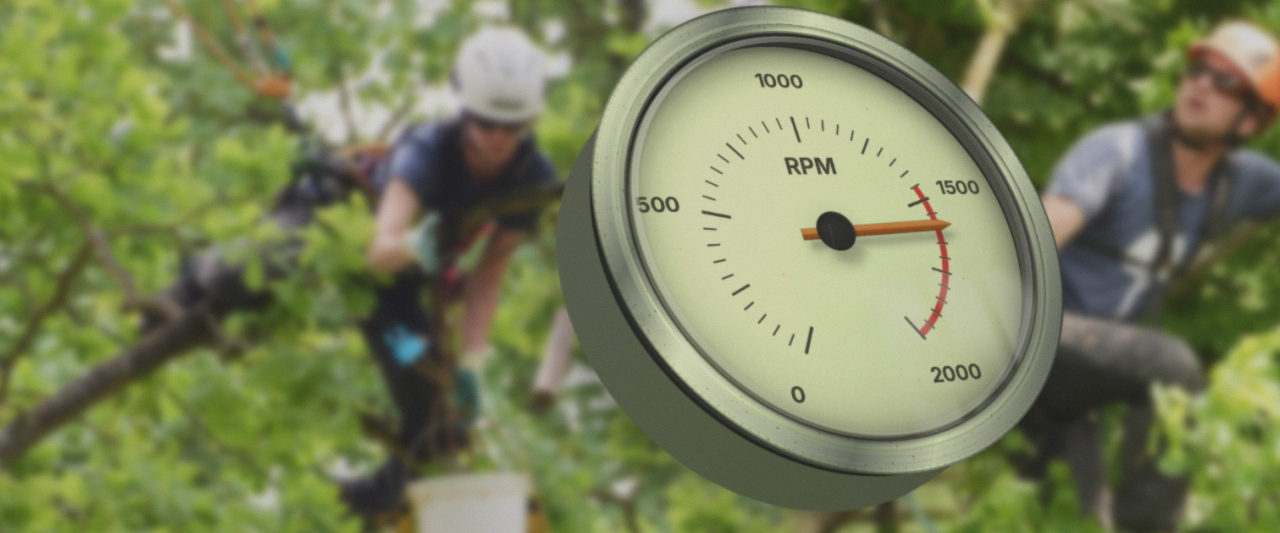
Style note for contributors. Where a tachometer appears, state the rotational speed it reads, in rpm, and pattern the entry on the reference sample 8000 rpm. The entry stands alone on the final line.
1600 rpm
